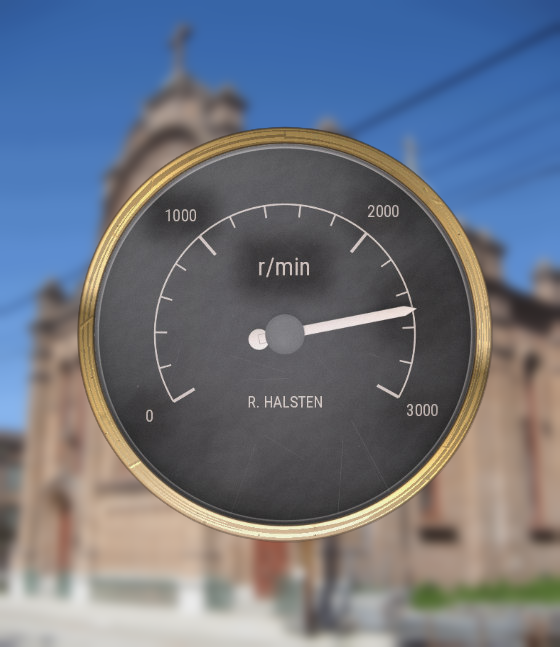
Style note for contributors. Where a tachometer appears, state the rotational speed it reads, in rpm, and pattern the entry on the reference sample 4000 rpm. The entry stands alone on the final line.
2500 rpm
